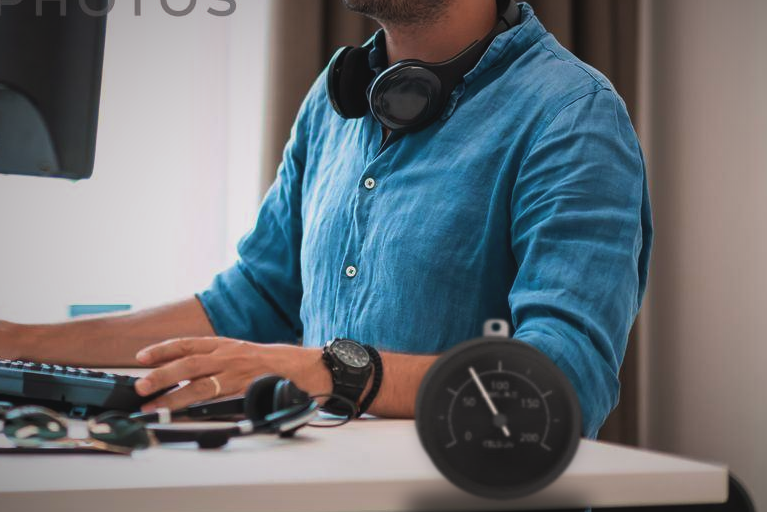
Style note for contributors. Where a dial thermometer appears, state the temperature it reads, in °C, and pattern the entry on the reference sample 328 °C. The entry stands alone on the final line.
75 °C
